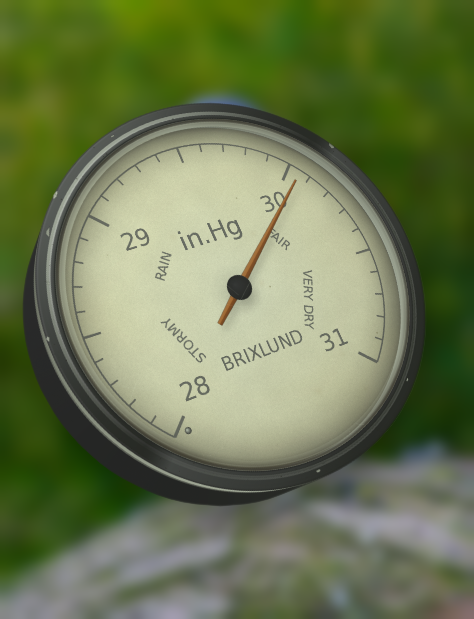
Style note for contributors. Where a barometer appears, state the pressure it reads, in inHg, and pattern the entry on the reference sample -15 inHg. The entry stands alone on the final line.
30.05 inHg
